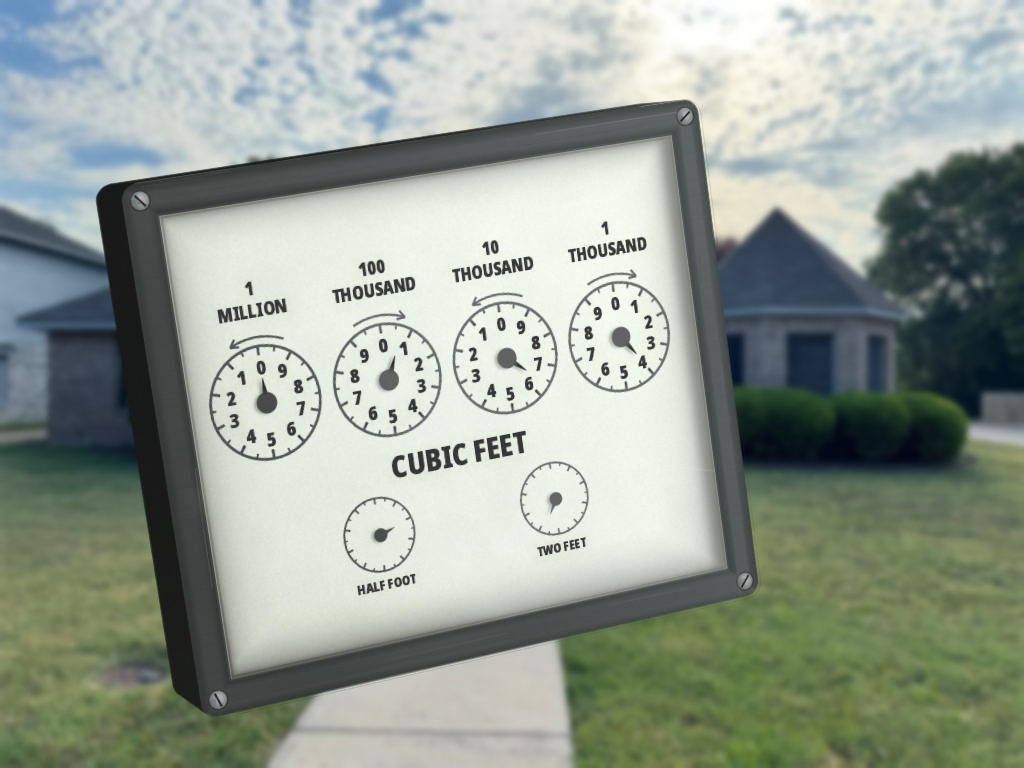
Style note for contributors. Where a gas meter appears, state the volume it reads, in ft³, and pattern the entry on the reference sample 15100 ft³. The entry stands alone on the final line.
6400 ft³
